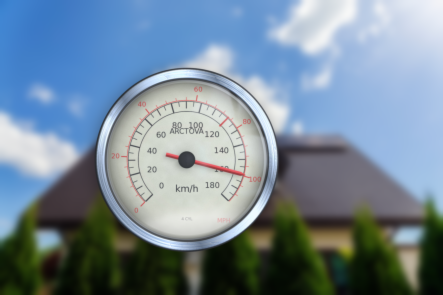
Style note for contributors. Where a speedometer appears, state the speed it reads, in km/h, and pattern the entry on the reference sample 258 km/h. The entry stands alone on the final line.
160 km/h
